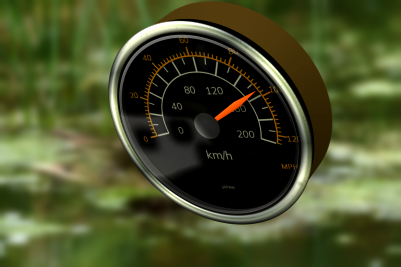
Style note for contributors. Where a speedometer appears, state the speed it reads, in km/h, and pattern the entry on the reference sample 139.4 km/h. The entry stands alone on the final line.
155 km/h
